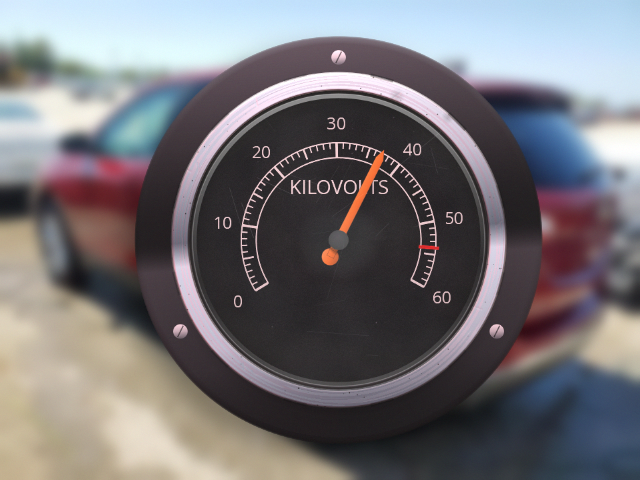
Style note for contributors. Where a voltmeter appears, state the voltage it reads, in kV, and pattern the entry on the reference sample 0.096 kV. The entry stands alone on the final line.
37 kV
